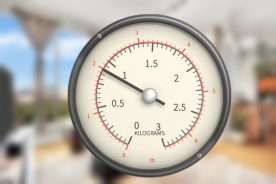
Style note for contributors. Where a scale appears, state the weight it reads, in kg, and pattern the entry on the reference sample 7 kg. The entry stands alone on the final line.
0.9 kg
